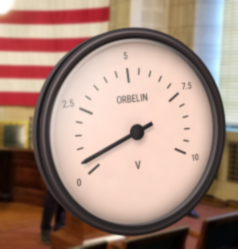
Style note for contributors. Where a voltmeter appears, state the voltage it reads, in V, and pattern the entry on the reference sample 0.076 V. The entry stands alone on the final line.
0.5 V
